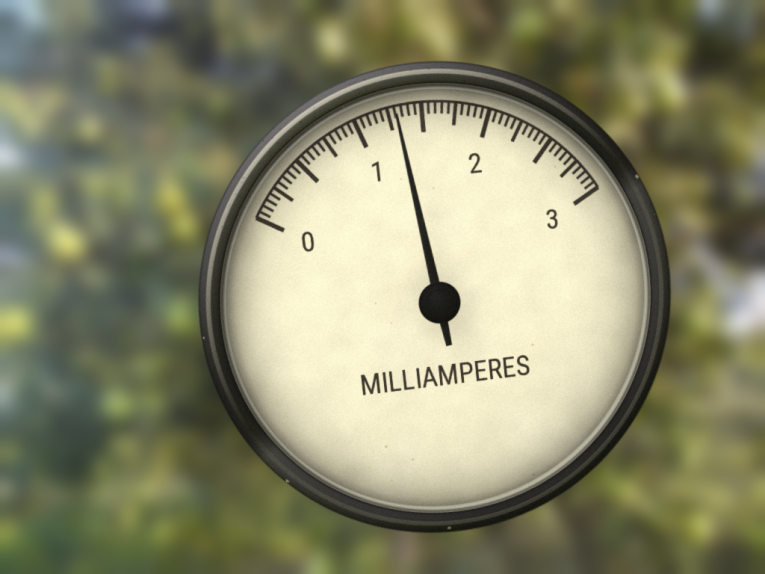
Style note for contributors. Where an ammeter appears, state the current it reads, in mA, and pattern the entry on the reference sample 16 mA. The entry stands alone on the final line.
1.3 mA
